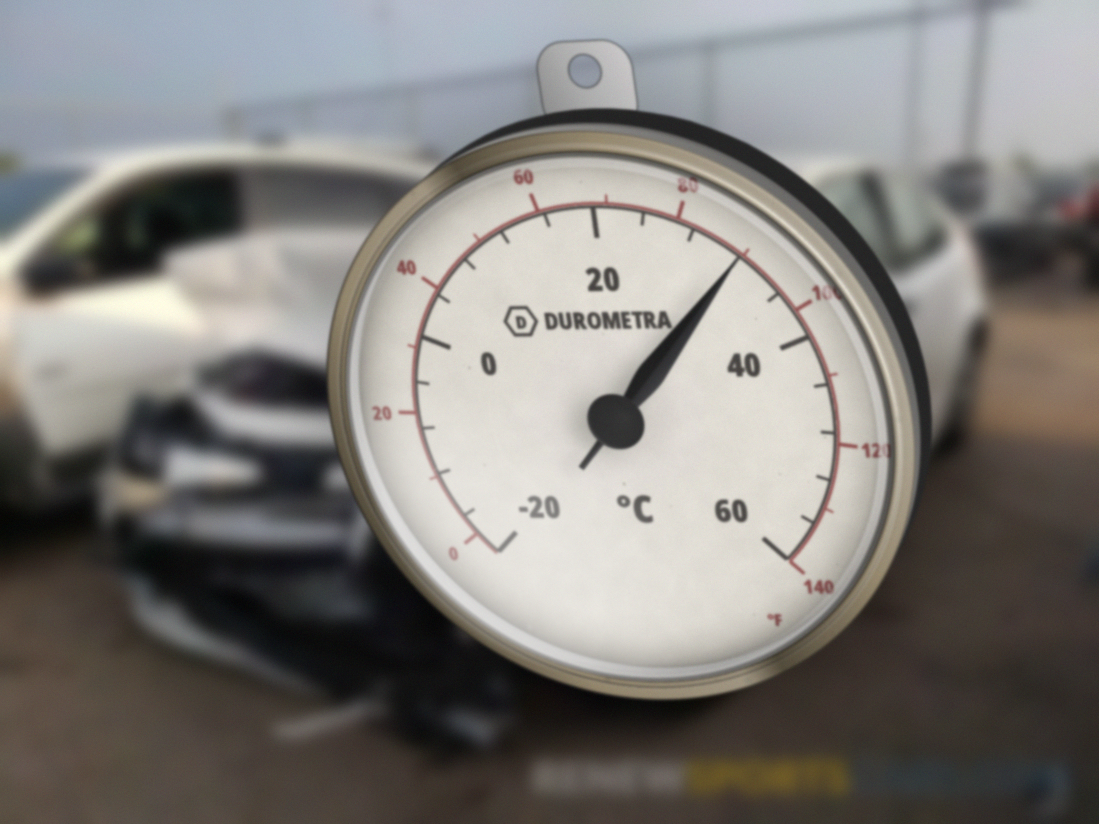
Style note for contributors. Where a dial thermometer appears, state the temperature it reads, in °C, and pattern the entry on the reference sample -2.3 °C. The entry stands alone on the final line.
32 °C
